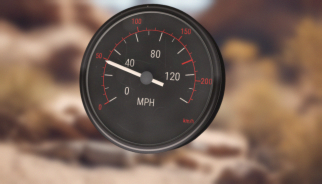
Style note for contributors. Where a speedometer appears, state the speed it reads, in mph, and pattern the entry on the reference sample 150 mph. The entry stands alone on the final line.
30 mph
